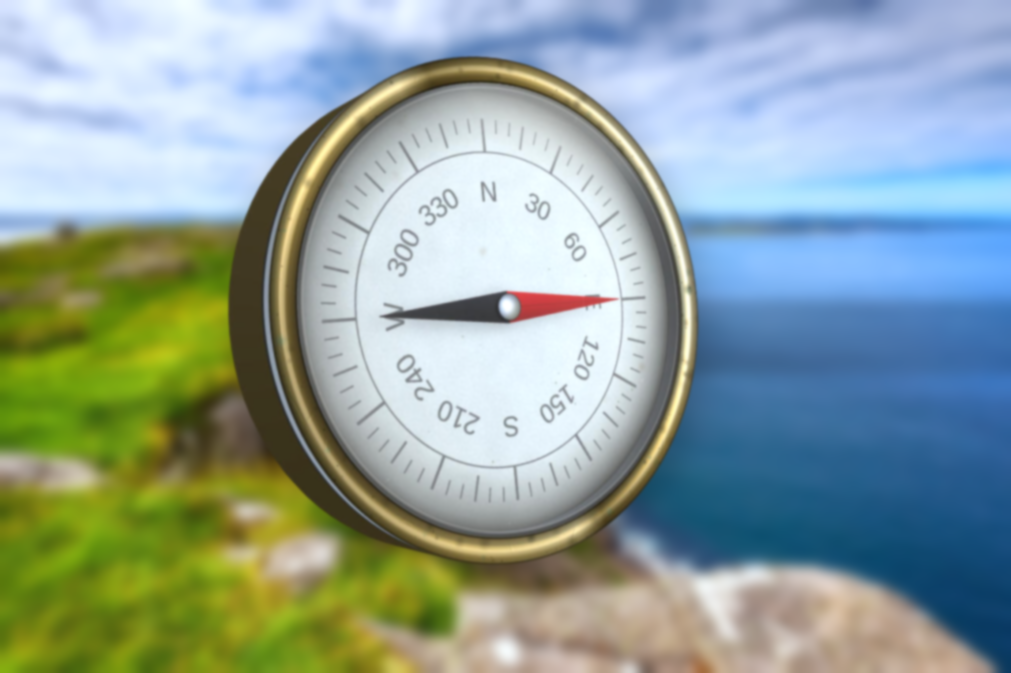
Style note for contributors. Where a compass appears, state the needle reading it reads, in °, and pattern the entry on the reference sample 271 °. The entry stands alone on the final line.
90 °
